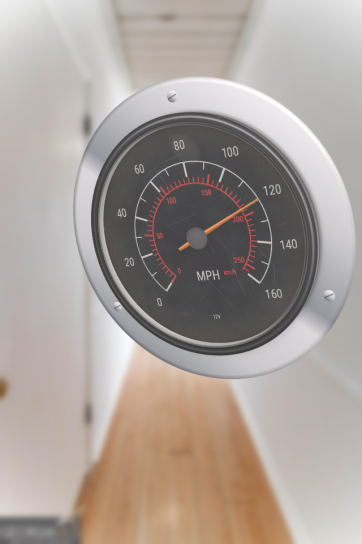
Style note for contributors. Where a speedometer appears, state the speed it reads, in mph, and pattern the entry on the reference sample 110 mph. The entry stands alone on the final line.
120 mph
